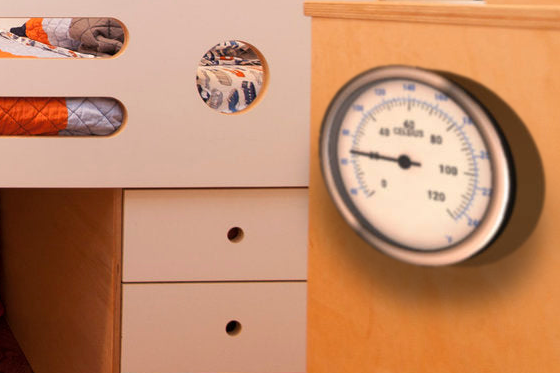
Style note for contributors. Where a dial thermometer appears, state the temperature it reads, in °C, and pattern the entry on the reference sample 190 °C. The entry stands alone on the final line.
20 °C
